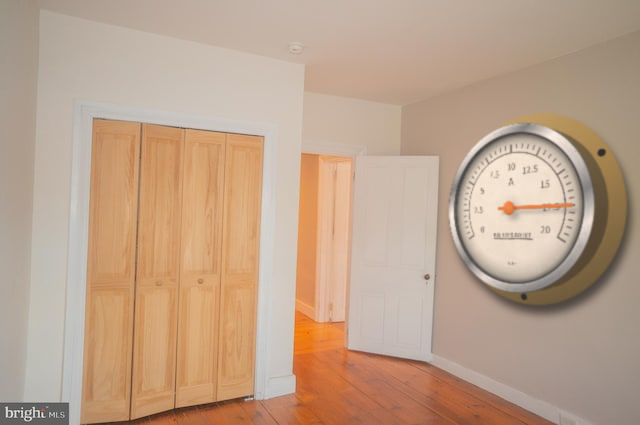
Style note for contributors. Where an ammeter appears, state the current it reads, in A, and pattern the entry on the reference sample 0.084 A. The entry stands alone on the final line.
17.5 A
